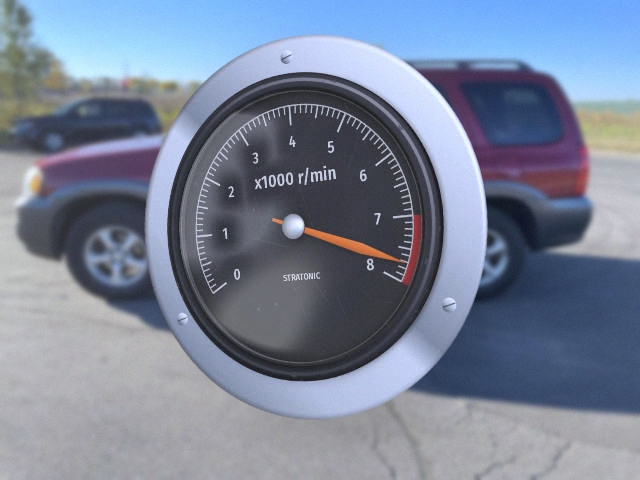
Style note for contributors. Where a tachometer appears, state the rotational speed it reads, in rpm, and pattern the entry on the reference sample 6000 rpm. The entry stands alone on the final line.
7700 rpm
